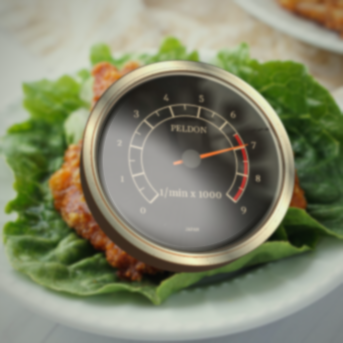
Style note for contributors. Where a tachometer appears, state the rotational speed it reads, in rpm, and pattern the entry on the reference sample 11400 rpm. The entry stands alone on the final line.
7000 rpm
